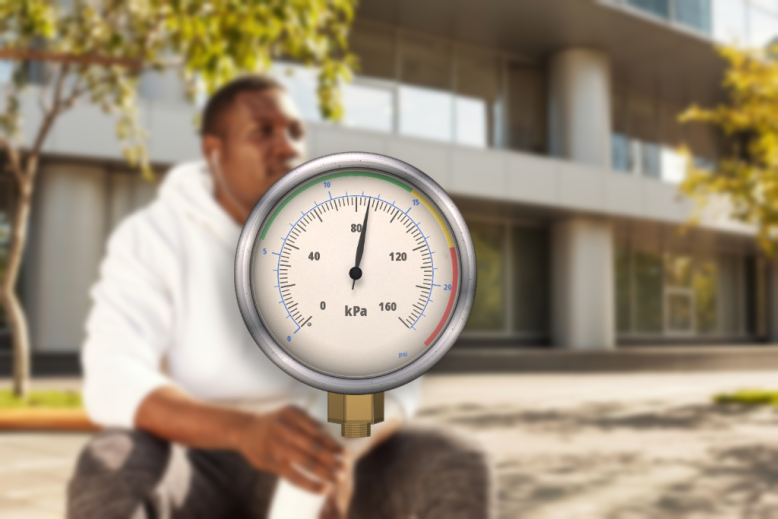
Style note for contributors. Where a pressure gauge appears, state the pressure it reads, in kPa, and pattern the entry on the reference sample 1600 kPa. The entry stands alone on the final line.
86 kPa
